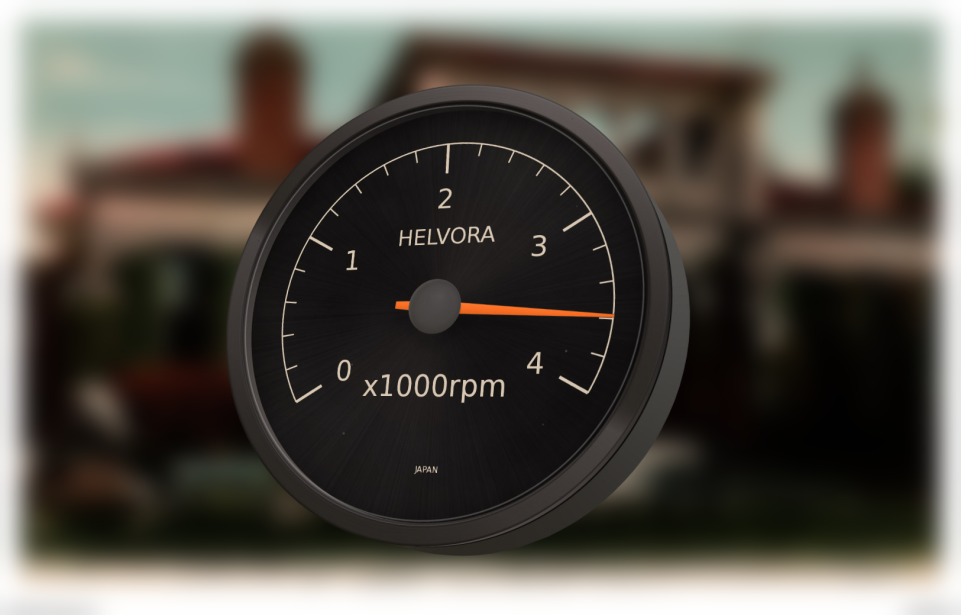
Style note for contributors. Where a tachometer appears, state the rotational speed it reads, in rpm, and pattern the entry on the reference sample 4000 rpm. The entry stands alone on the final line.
3600 rpm
